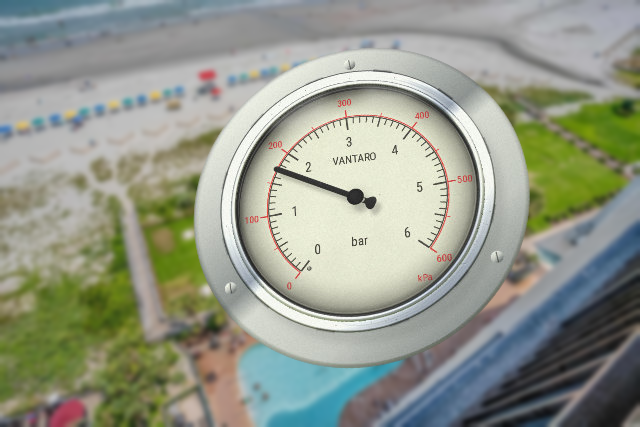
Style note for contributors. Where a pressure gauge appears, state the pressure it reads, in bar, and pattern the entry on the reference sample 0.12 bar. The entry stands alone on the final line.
1.7 bar
